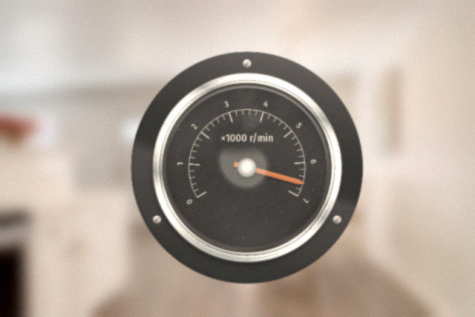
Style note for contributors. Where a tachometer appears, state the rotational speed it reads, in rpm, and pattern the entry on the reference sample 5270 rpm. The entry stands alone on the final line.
6600 rpm
